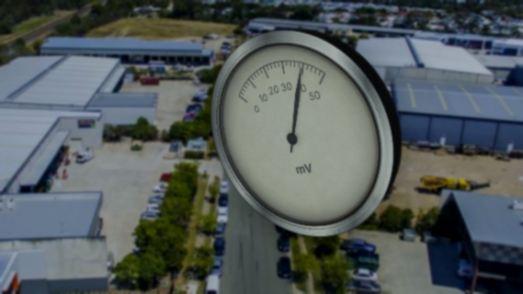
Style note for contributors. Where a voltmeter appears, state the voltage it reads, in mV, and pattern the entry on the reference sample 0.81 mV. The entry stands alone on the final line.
40 mV
